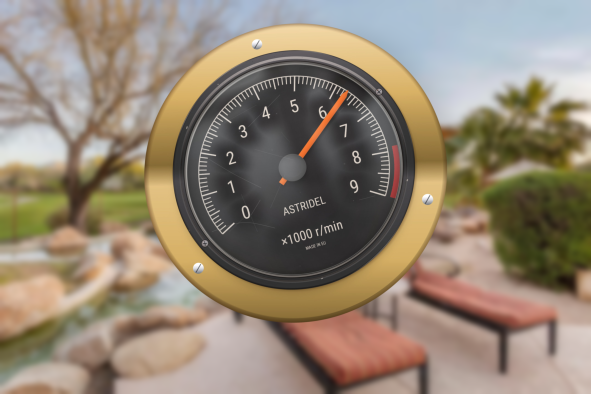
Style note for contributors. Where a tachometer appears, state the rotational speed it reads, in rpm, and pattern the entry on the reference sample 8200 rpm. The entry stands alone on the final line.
6300 rpm
